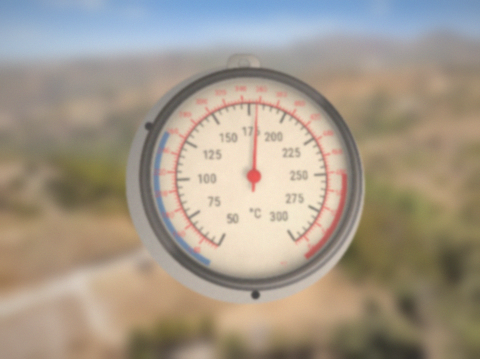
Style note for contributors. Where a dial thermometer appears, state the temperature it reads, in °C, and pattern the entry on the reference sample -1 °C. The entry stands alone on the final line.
180 °C
